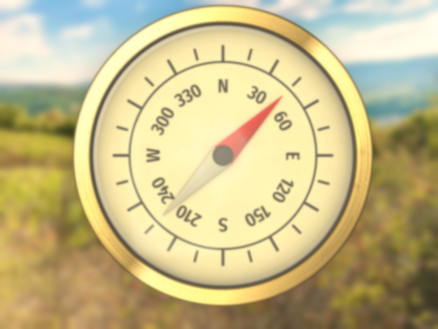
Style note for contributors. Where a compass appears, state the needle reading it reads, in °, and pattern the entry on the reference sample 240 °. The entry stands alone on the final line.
45 °
